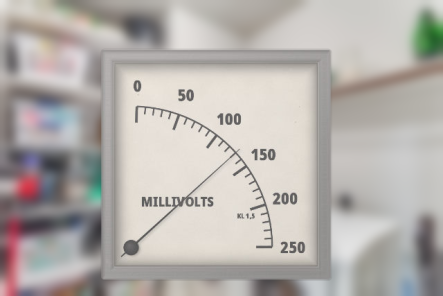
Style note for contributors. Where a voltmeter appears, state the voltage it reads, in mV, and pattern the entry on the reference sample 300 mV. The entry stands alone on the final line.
130 mV
